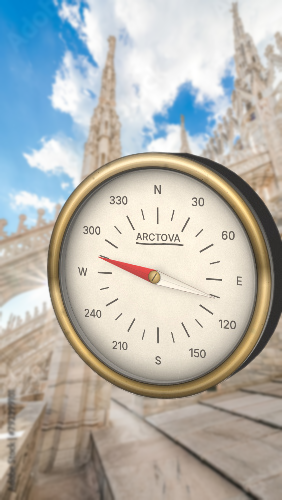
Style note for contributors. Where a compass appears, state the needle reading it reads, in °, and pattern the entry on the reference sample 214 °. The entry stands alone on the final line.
285 °
